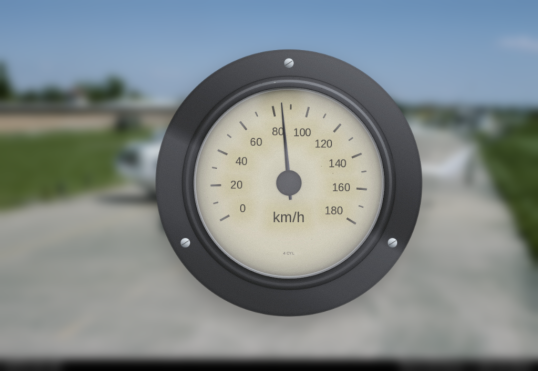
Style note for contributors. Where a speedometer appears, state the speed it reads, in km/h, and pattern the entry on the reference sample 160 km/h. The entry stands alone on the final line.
85 km/h
